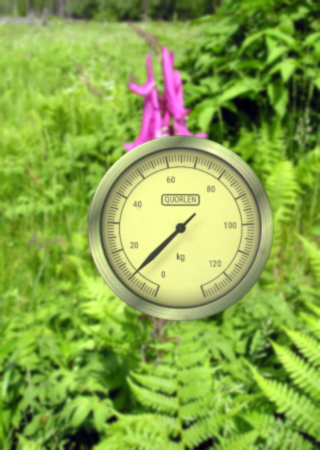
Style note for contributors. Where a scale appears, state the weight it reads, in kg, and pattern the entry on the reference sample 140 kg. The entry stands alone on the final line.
10 kg
